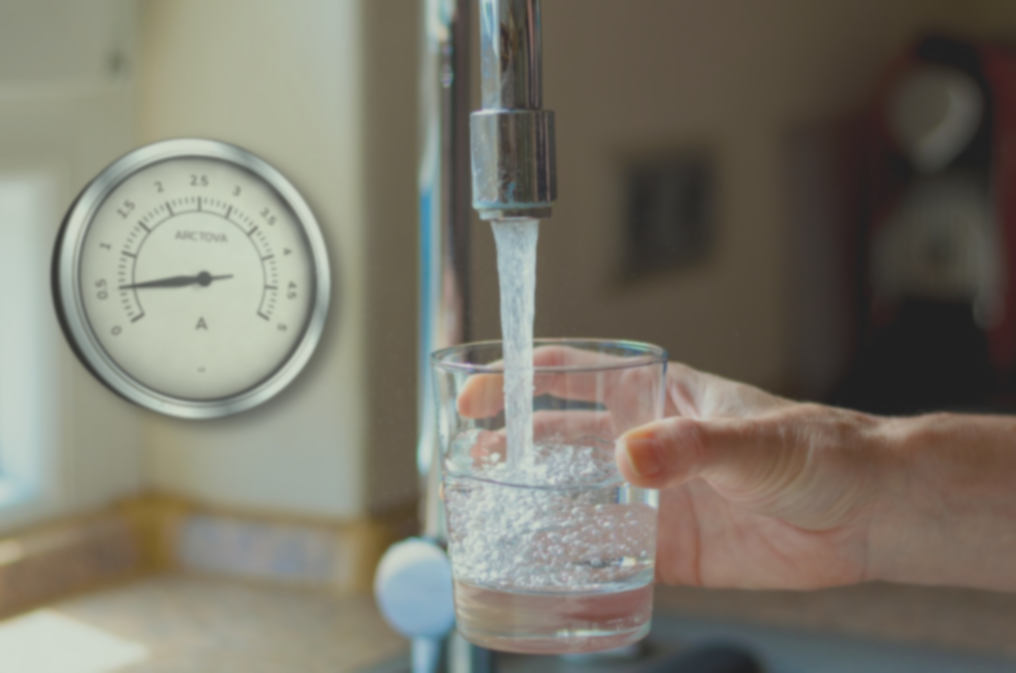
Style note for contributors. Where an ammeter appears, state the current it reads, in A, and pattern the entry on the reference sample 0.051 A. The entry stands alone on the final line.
0.5 A
